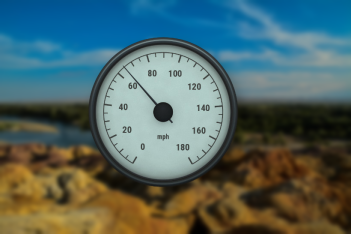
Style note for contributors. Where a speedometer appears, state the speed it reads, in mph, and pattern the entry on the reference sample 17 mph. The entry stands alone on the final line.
65 mph
